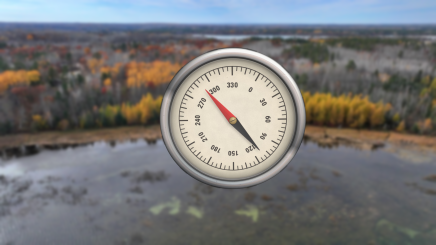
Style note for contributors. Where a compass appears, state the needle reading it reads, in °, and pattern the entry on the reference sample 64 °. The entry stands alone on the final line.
290 °
